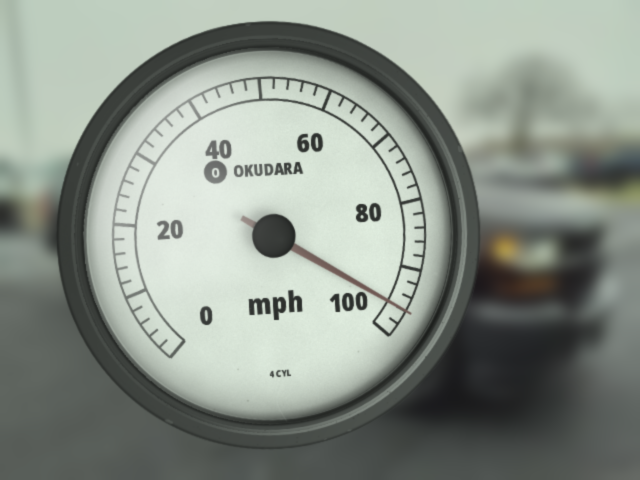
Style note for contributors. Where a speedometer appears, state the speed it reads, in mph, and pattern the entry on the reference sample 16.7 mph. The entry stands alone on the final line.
96 mph
